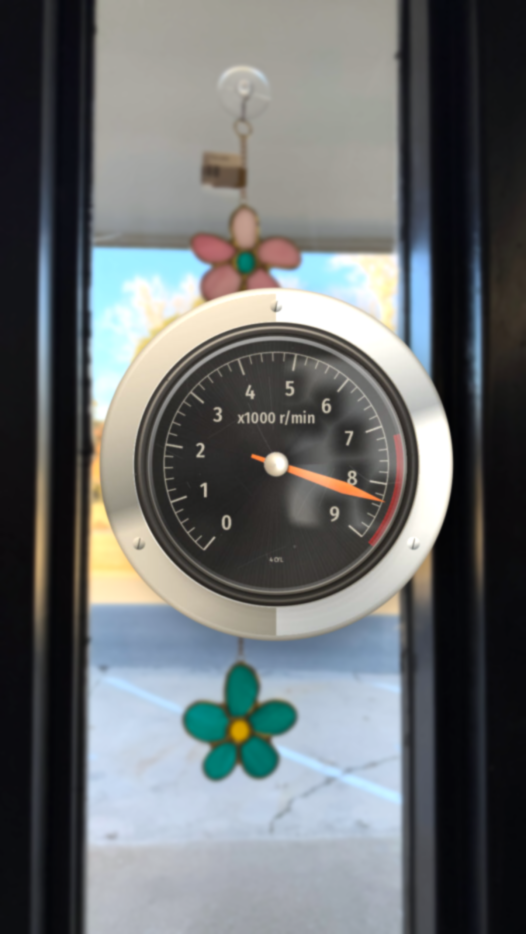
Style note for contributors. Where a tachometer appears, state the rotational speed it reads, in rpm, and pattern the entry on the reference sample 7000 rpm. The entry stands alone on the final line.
8300 rpm
